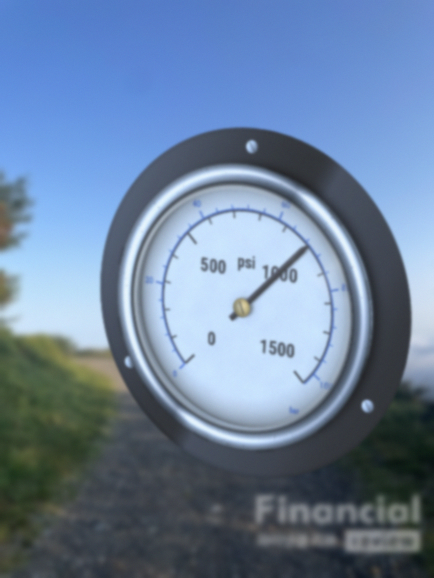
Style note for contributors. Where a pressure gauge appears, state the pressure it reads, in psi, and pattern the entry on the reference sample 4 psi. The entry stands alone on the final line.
1000 psi
